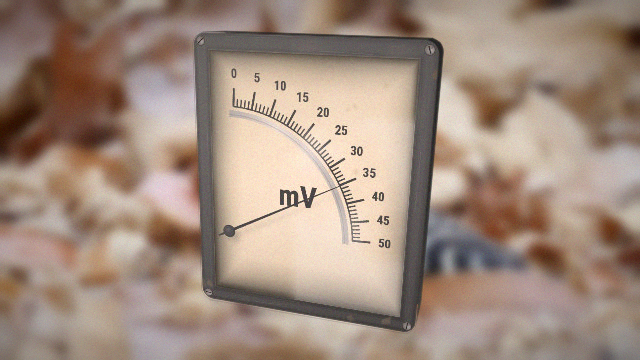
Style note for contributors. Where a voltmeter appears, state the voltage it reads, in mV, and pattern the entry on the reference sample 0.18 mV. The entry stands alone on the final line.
35 mV
